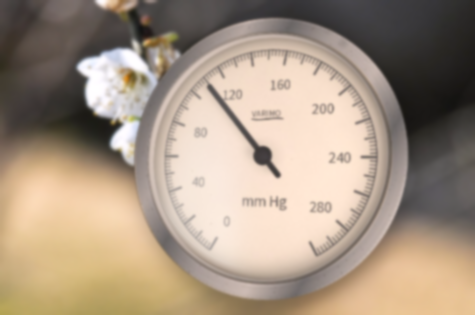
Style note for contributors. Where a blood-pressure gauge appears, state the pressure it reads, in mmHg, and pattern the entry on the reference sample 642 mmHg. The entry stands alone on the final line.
110 mmHg
